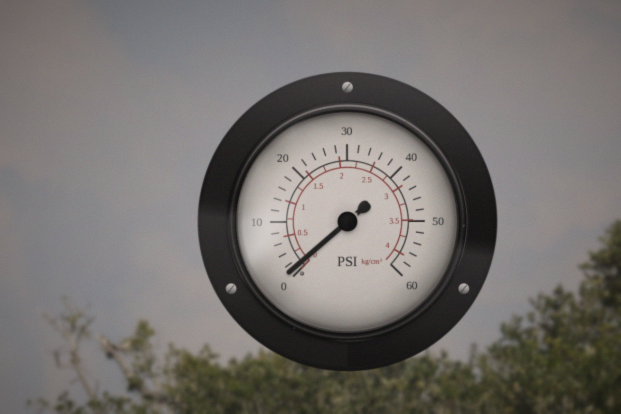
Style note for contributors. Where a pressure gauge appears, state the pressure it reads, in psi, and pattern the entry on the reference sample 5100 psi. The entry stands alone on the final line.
1 psi
